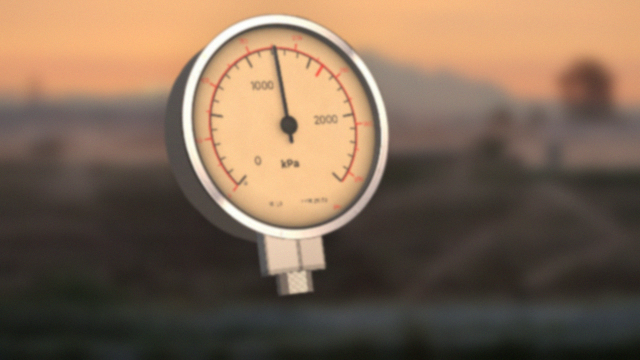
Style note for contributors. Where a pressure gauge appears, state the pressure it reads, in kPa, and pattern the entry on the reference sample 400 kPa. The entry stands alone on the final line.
1200 kPa
